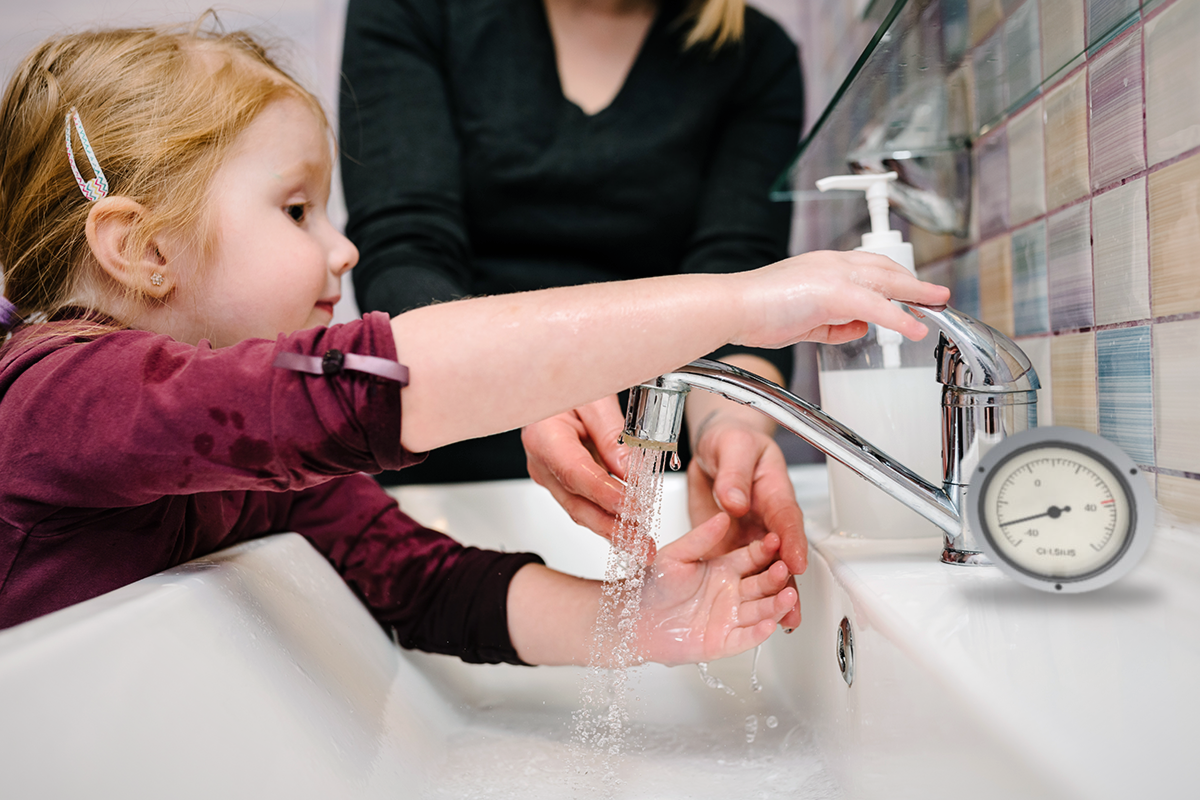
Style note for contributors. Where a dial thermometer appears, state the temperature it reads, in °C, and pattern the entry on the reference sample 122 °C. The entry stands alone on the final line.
-30 °C
